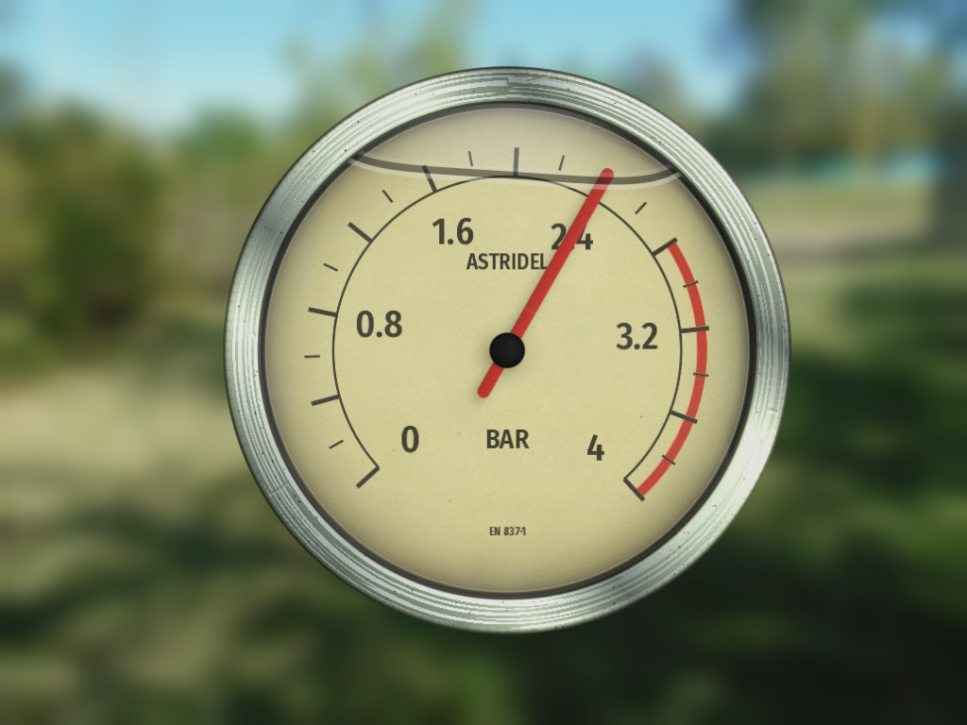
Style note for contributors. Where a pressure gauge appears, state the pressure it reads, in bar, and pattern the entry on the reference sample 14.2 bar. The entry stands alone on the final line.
2.4 bar
